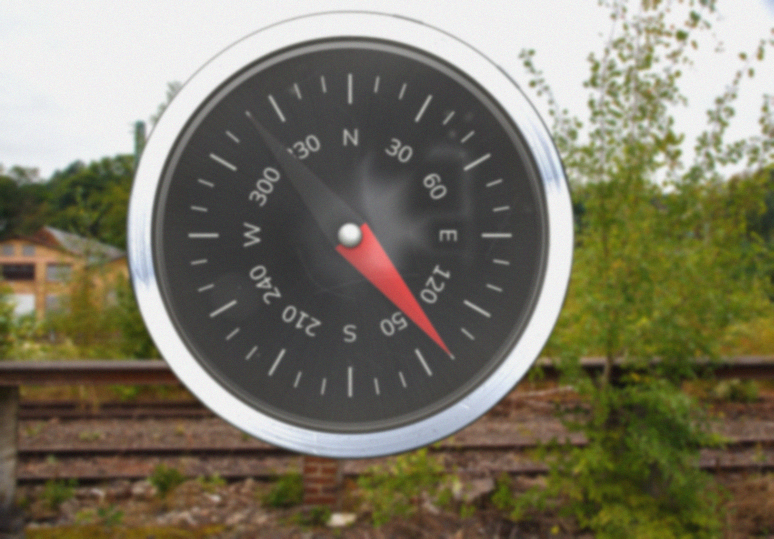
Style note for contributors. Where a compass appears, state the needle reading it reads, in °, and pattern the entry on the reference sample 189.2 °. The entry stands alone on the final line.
140 °
